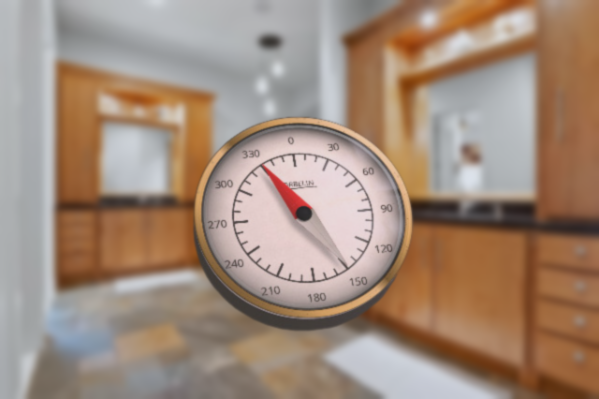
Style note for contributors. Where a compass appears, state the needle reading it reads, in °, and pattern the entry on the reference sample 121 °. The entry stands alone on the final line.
330 °
